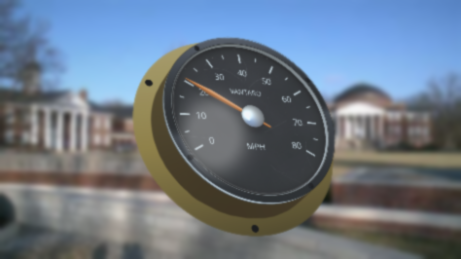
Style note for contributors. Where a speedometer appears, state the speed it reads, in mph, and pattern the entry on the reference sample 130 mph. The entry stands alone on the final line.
20 mph
